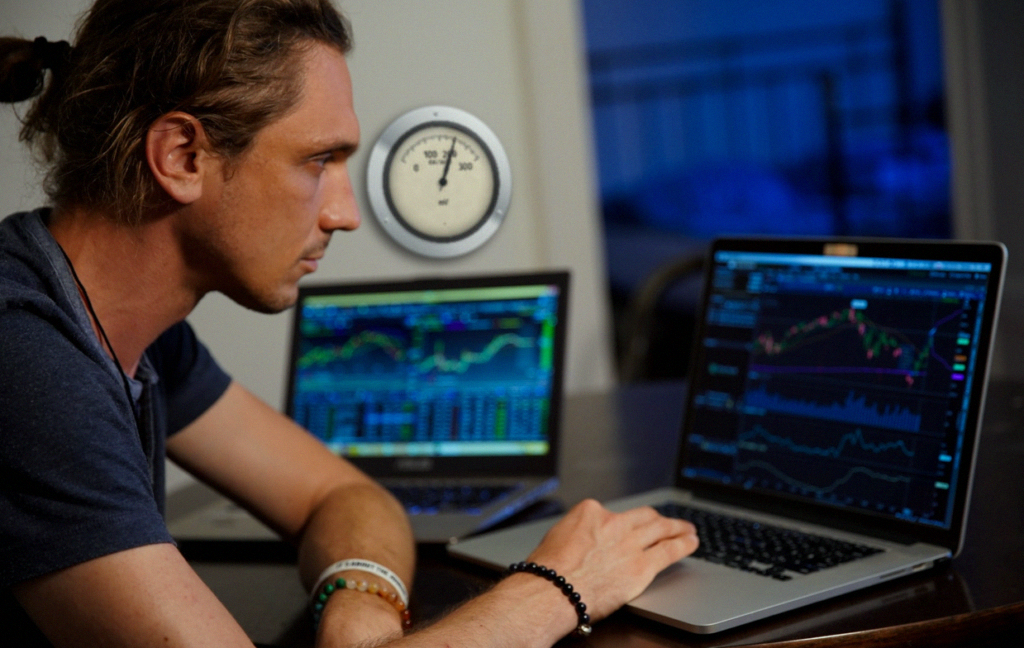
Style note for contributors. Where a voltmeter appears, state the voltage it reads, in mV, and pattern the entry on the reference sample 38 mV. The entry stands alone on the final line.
200 mV
